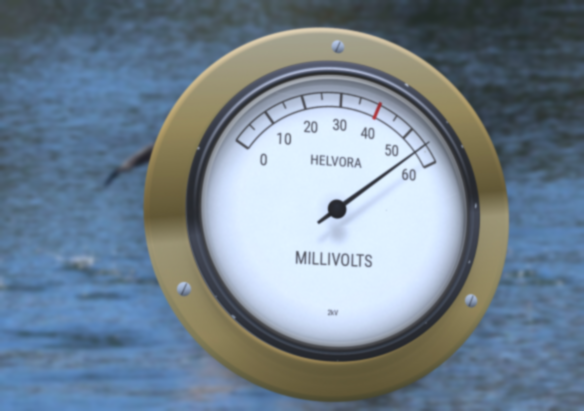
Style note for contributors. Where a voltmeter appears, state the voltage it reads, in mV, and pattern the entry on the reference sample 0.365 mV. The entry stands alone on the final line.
55 mV
